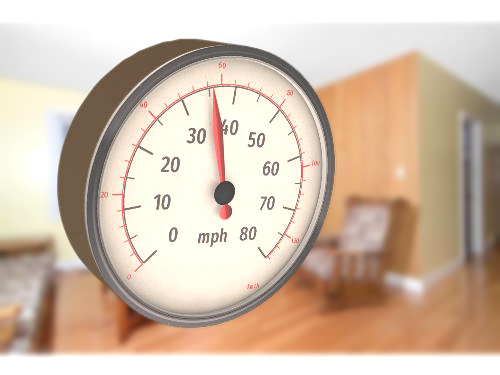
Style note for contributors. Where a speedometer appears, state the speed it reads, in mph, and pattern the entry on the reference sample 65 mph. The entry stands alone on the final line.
35 mph
